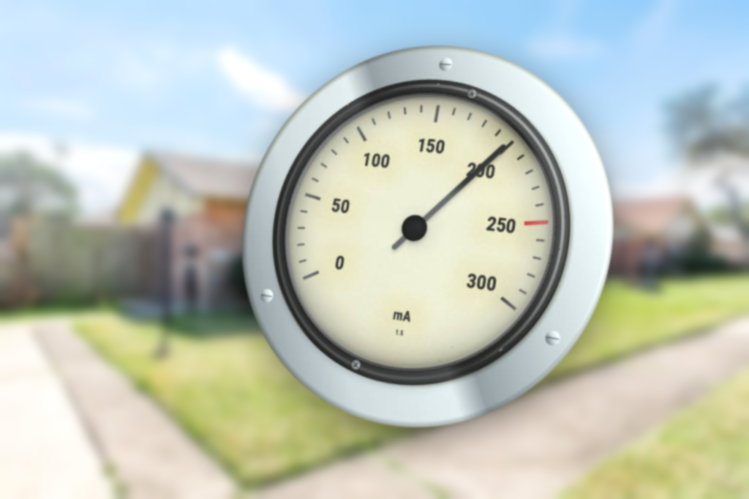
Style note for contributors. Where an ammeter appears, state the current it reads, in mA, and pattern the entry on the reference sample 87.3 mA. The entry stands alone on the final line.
200 mA
